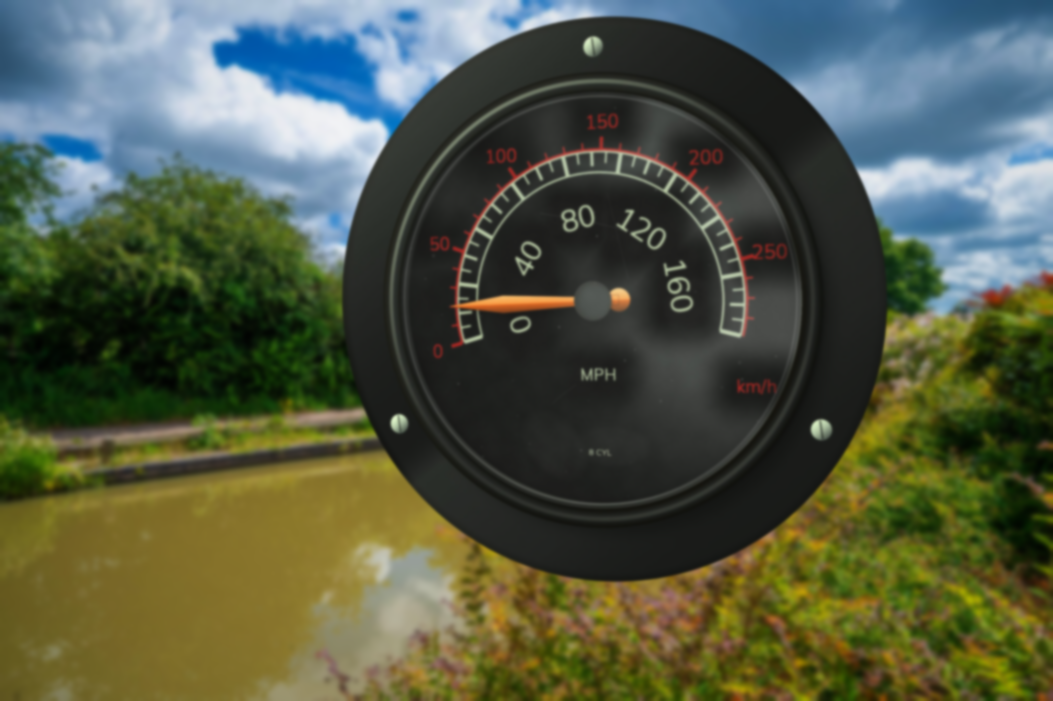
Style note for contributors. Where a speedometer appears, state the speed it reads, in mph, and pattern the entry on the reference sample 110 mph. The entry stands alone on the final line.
12.5 mph
